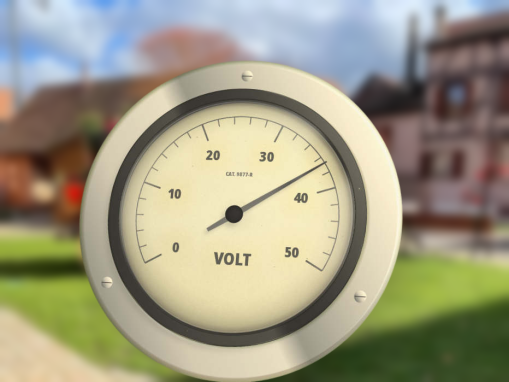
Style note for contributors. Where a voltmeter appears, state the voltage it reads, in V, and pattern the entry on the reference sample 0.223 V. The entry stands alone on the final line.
37 V
